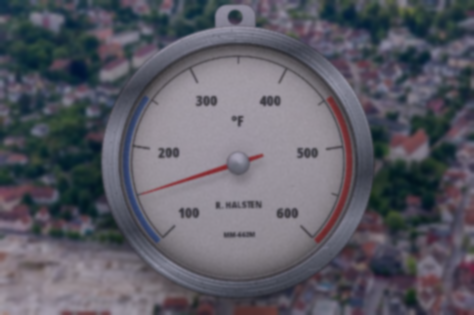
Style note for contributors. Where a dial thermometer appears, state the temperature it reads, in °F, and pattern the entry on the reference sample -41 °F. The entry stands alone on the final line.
150 °F
